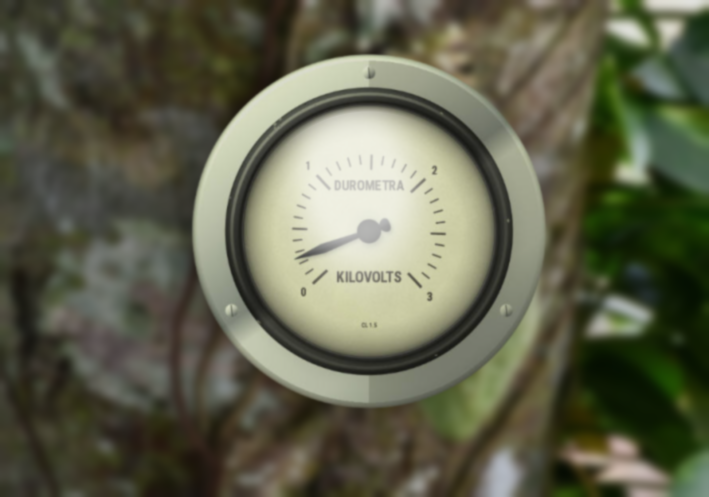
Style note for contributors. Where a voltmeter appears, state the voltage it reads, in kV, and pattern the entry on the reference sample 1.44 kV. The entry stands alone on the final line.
0.25 kV
